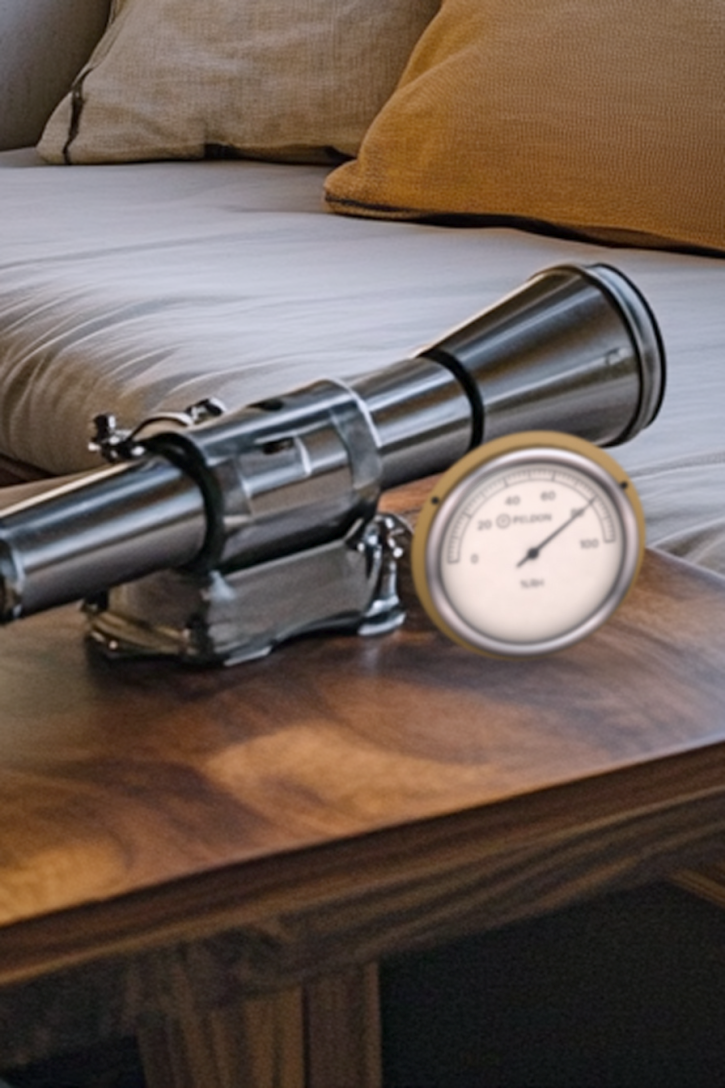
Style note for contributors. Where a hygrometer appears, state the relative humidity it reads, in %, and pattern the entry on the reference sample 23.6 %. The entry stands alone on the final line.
80 %
